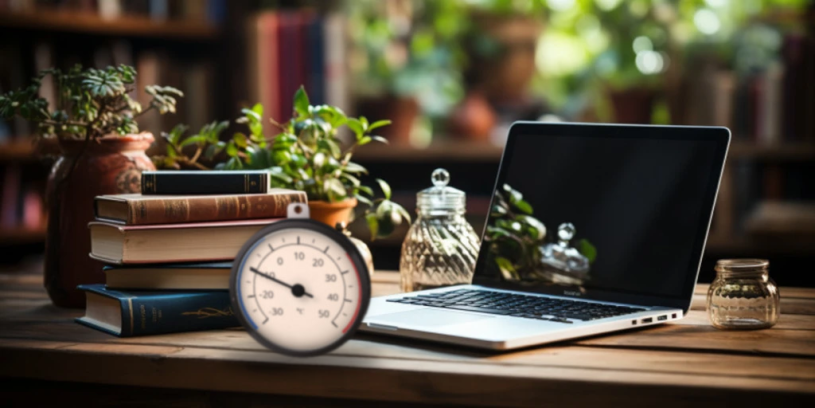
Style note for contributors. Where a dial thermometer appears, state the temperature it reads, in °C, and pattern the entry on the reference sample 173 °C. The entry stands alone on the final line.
-10 °C
